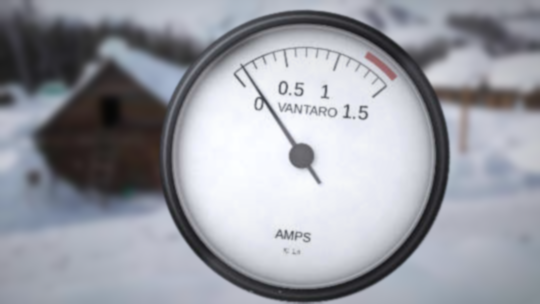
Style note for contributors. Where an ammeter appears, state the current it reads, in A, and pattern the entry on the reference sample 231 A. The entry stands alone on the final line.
0.1 A
